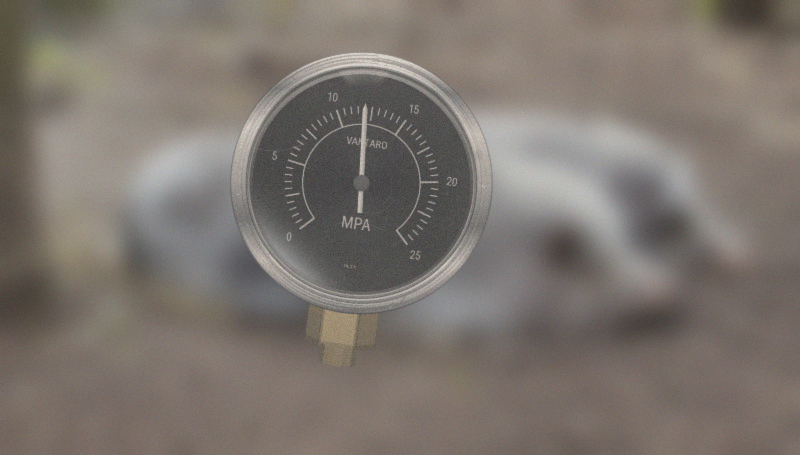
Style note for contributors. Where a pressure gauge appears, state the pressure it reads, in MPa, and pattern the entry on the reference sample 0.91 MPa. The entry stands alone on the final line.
12 MPa
